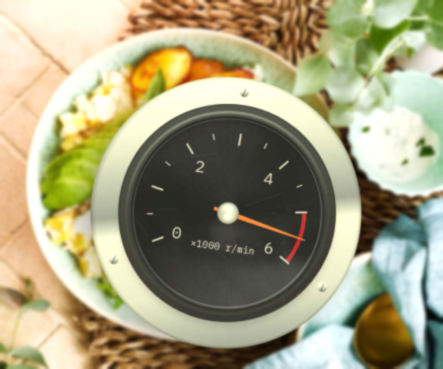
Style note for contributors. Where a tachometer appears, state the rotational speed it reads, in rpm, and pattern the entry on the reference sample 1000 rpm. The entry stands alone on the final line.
5500 rpm
